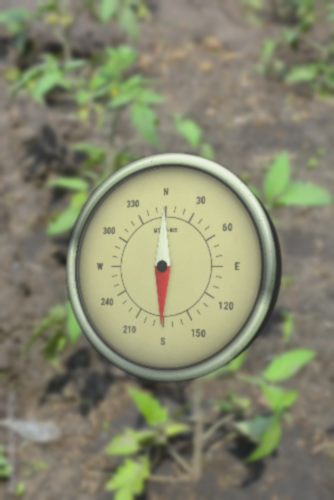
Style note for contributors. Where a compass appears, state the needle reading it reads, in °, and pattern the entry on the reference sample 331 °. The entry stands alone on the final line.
180 °
